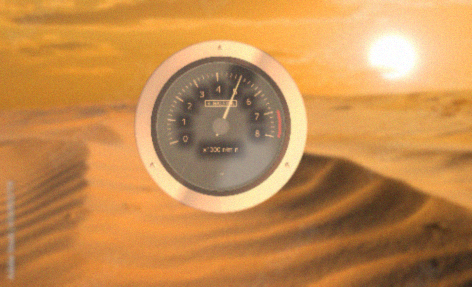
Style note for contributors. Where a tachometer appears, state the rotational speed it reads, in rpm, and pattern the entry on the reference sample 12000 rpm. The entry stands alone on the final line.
5000 rpm
